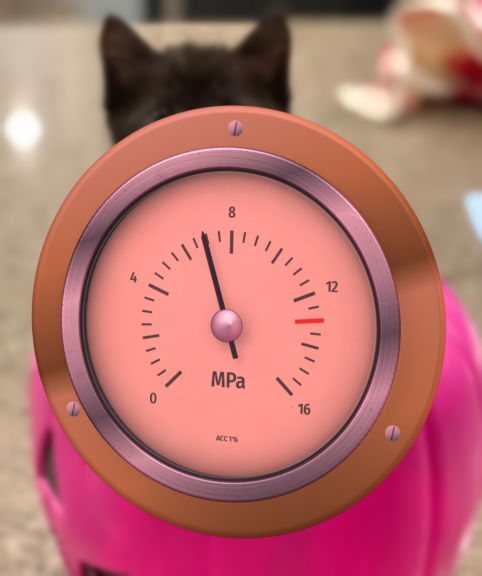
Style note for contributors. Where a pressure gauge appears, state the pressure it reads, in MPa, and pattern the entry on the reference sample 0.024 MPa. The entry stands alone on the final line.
7 MPa
